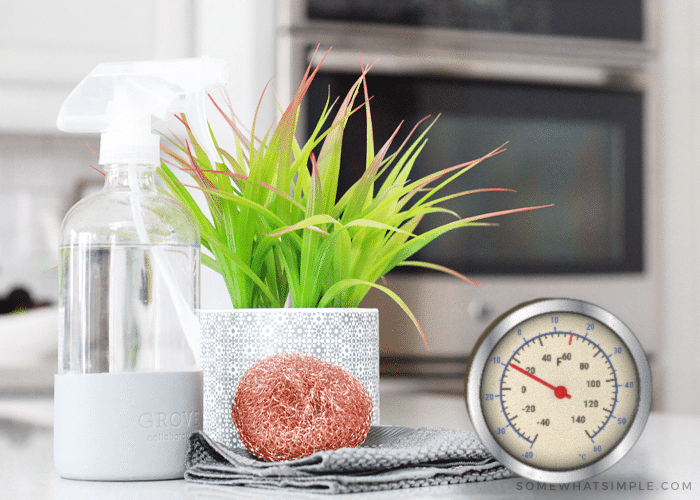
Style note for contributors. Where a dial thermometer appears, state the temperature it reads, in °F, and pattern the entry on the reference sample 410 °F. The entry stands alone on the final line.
16 °F
